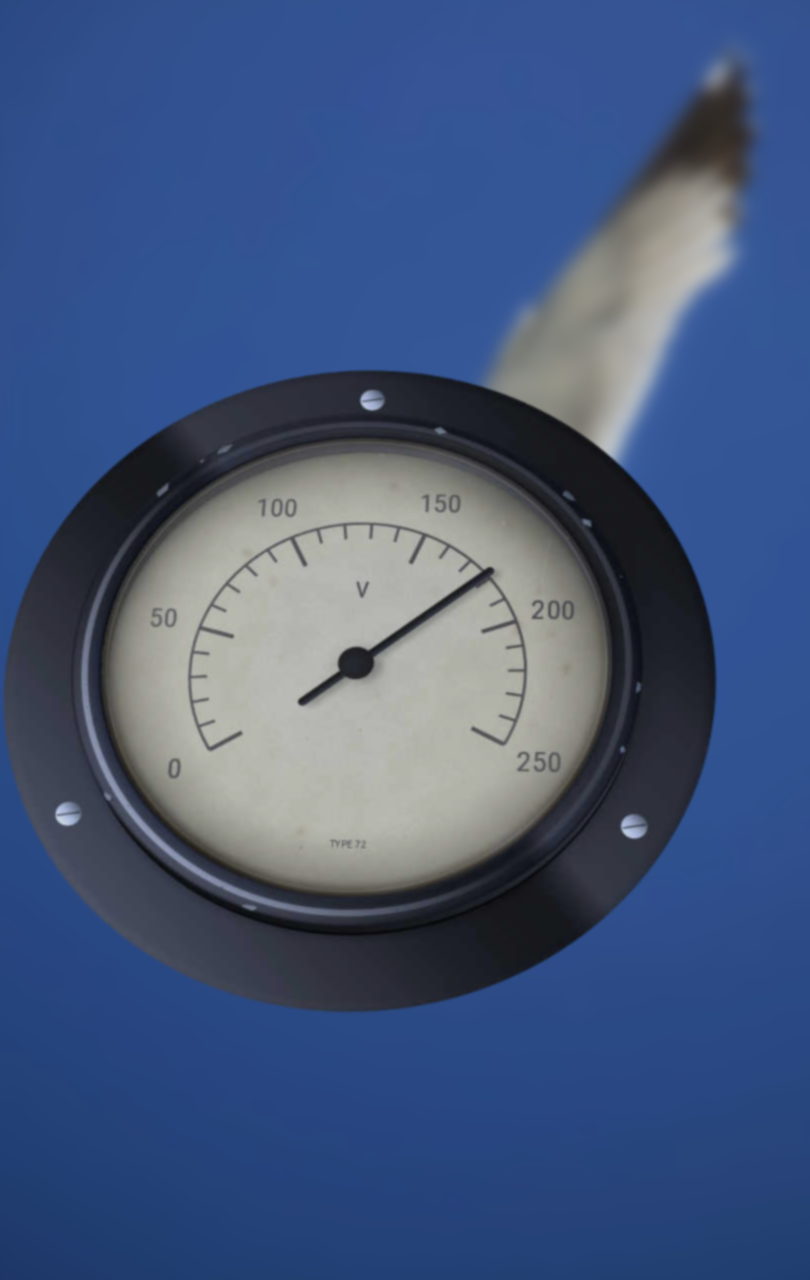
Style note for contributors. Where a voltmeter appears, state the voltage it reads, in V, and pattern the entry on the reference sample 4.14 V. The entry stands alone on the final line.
180 V
